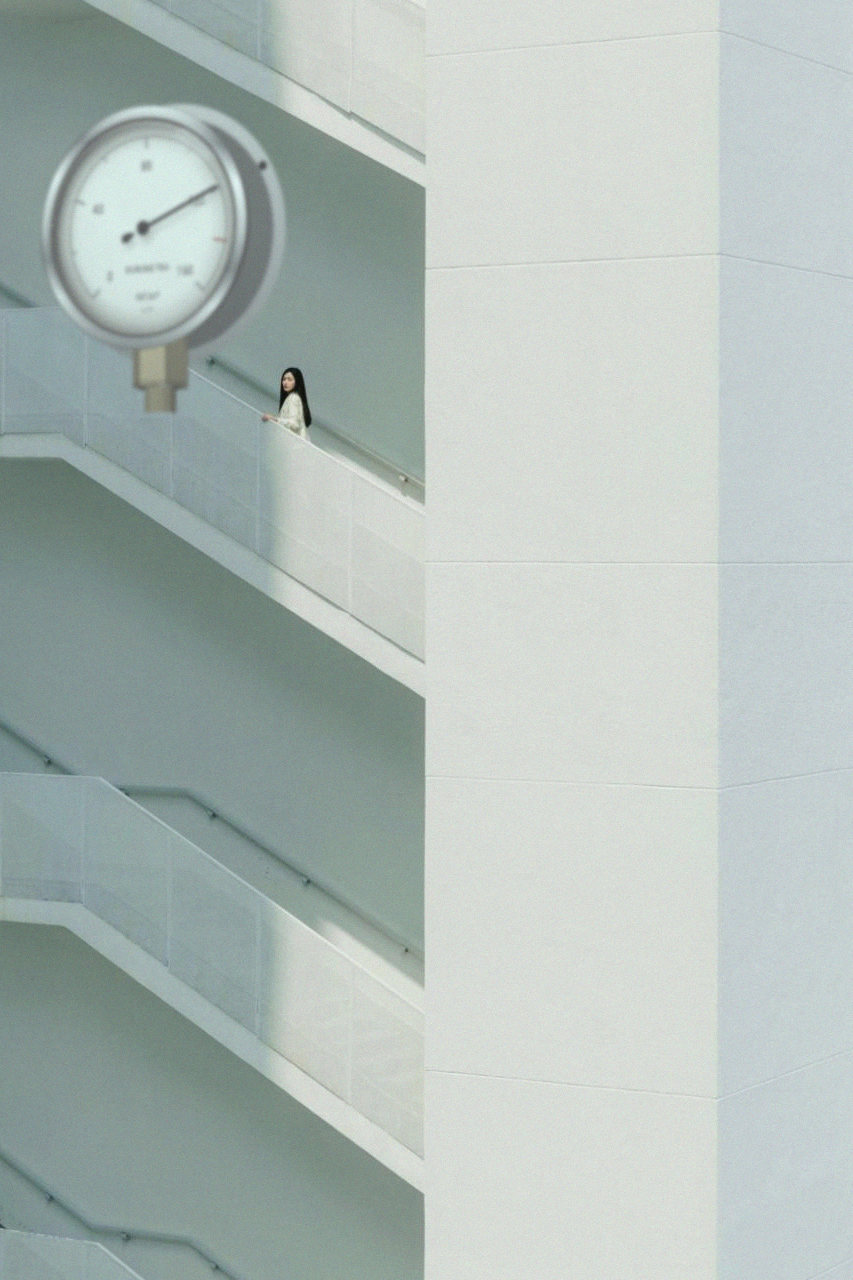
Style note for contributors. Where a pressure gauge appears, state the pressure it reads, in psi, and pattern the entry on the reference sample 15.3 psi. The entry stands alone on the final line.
120 psi
